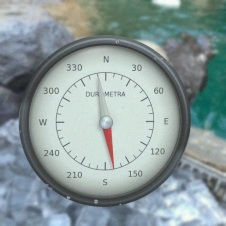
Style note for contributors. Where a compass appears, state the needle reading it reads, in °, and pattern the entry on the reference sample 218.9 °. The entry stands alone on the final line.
170 °
